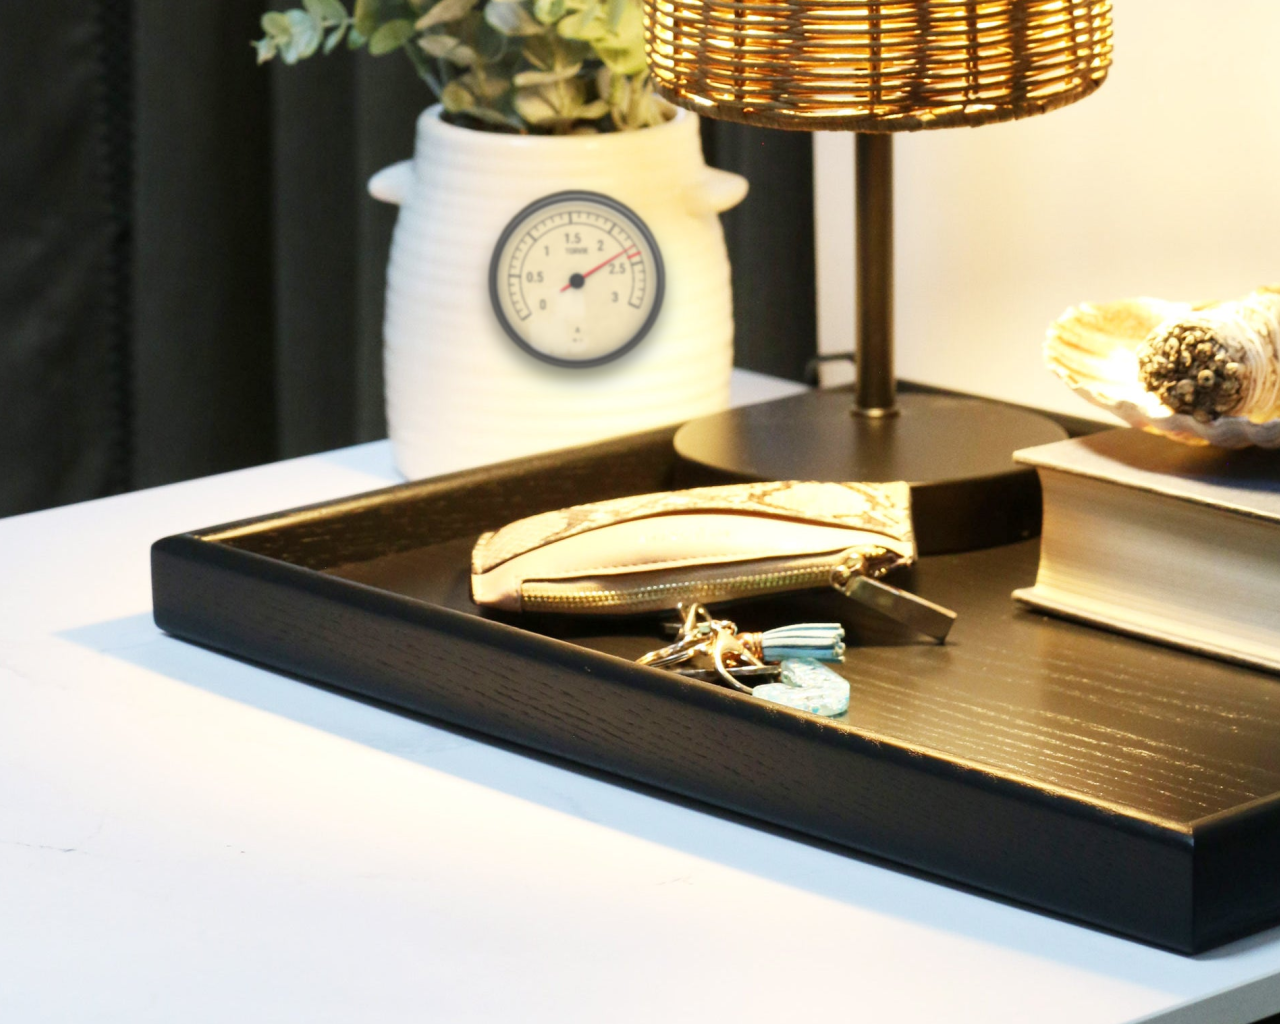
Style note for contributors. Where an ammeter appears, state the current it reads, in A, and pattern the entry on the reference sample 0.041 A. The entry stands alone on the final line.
2.3 A
